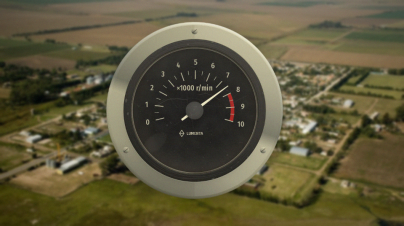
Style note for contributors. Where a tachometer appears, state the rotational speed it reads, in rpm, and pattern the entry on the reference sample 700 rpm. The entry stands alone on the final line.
7500 rpm
